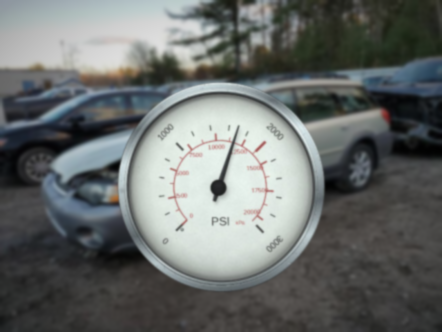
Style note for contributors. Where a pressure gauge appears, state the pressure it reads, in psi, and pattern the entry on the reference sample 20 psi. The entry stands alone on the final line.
1700 psi
